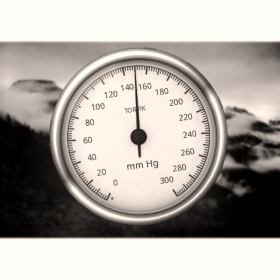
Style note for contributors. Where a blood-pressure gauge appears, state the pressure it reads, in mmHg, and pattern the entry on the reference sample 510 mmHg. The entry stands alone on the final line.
150 mmHg
